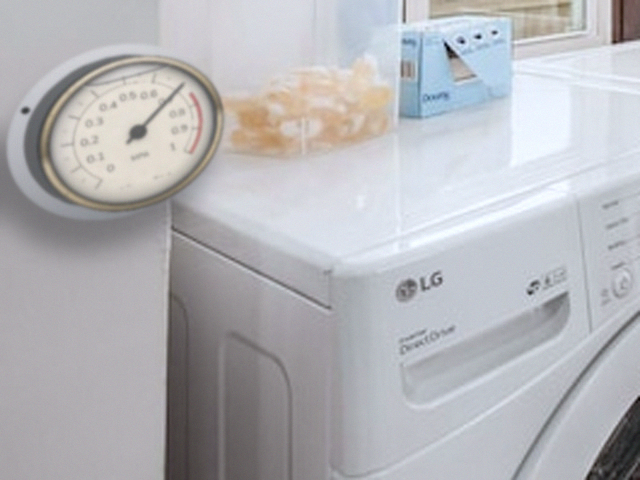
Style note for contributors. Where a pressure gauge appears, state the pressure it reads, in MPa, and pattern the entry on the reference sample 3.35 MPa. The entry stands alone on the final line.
0.7 MPa
